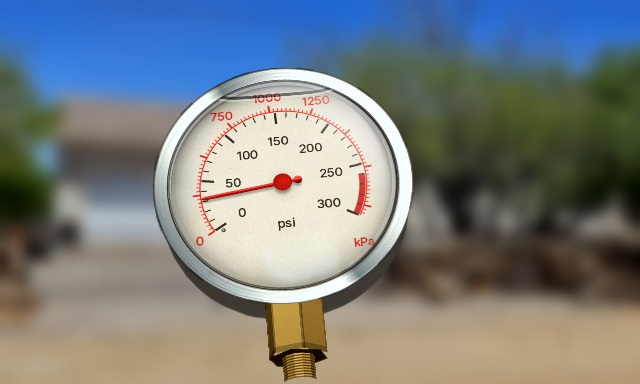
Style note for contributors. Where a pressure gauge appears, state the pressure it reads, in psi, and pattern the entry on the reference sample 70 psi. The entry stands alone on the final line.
30 psi
